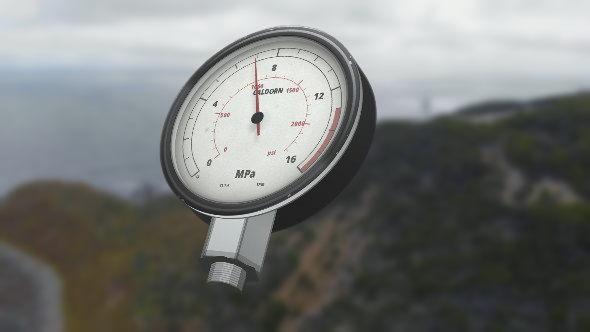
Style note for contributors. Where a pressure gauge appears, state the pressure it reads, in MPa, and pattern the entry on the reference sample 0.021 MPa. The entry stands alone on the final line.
7 MPa
